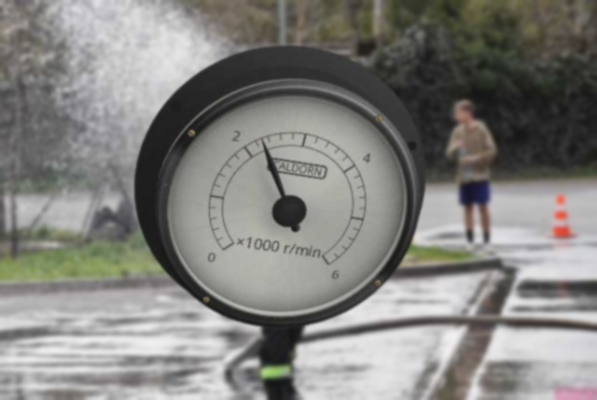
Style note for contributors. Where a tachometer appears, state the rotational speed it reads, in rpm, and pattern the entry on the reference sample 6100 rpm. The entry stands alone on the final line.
2300 rpm
